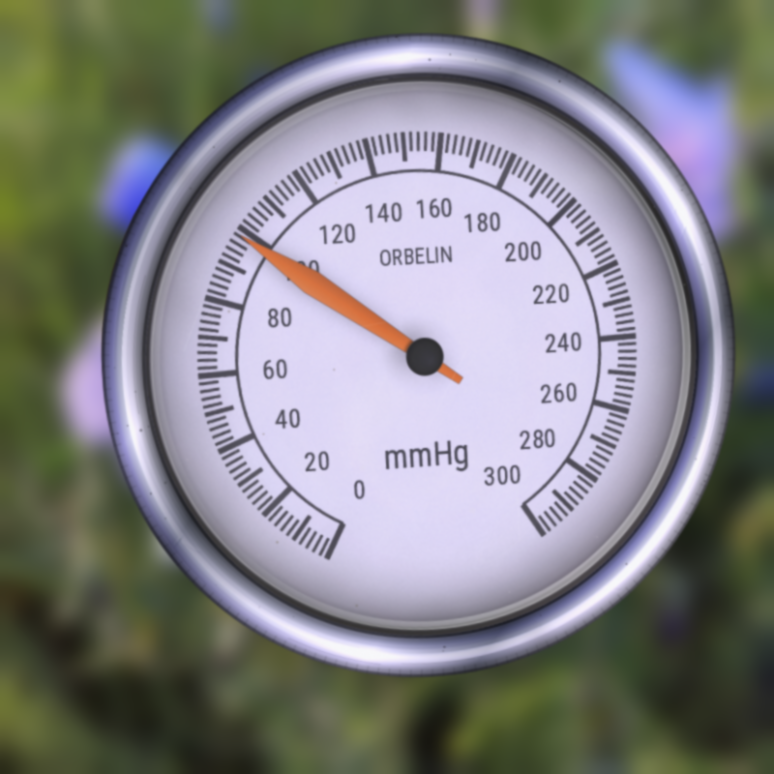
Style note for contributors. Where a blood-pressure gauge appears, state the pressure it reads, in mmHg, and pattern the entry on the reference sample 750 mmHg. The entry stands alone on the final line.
98 mmHg
